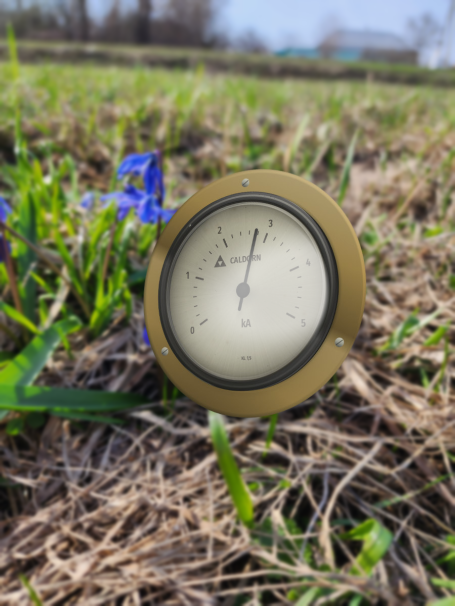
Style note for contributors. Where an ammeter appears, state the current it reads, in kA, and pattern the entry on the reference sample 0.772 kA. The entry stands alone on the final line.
2.8 kA
